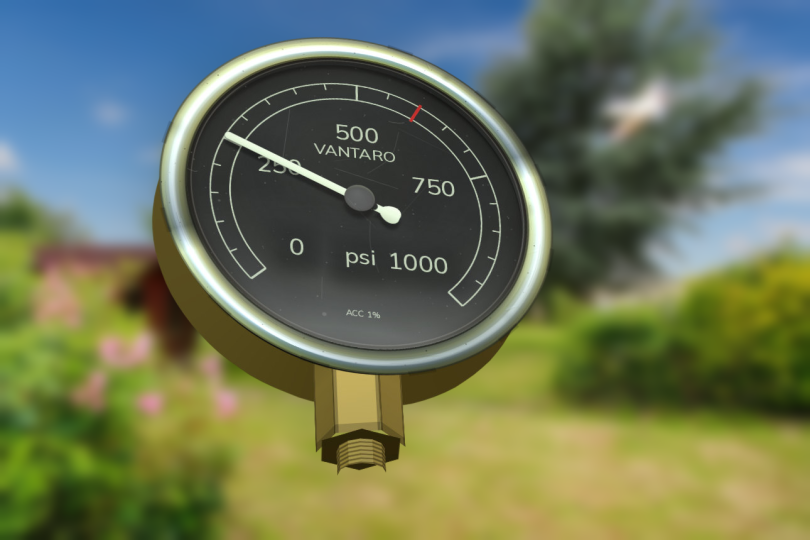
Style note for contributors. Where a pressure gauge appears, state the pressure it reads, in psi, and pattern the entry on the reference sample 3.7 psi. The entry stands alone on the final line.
250 psi
